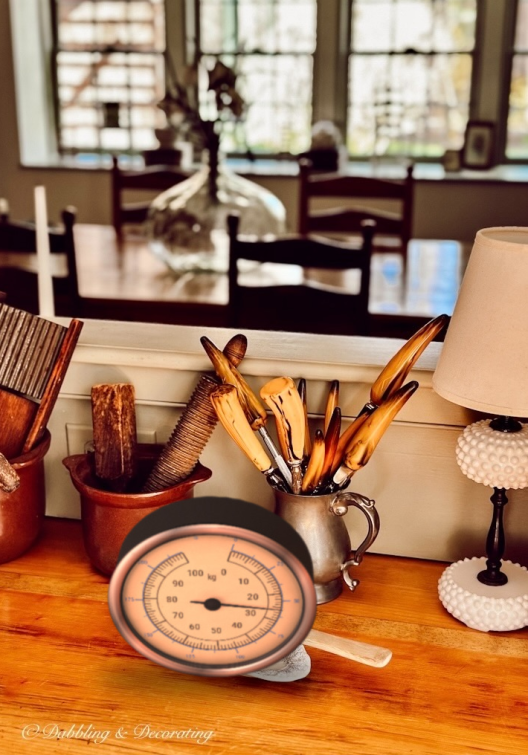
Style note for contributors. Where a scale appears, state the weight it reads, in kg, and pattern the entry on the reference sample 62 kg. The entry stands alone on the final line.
25 kg
